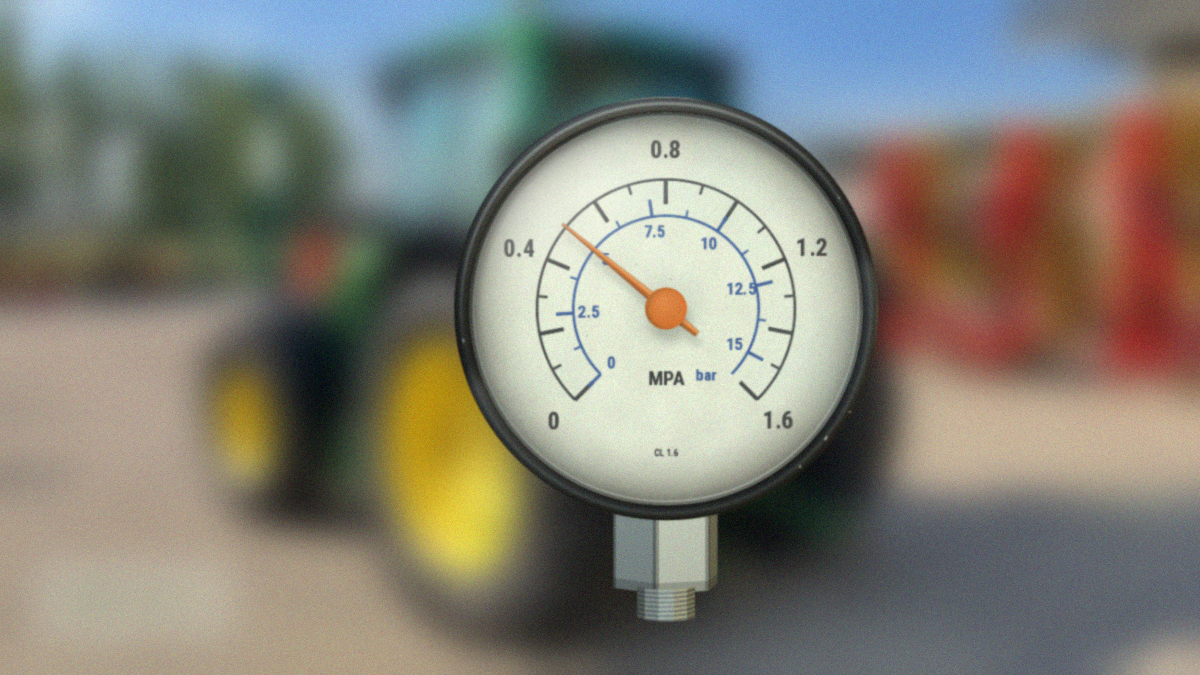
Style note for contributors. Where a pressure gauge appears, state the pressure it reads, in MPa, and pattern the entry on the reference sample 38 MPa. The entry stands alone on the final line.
0.5 MPa
